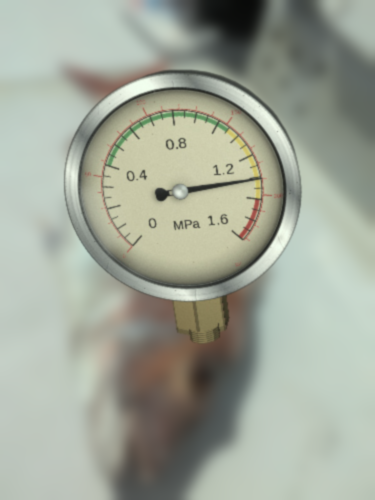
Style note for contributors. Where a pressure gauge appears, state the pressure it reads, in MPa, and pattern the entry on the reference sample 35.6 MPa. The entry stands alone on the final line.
1.3 MPa
